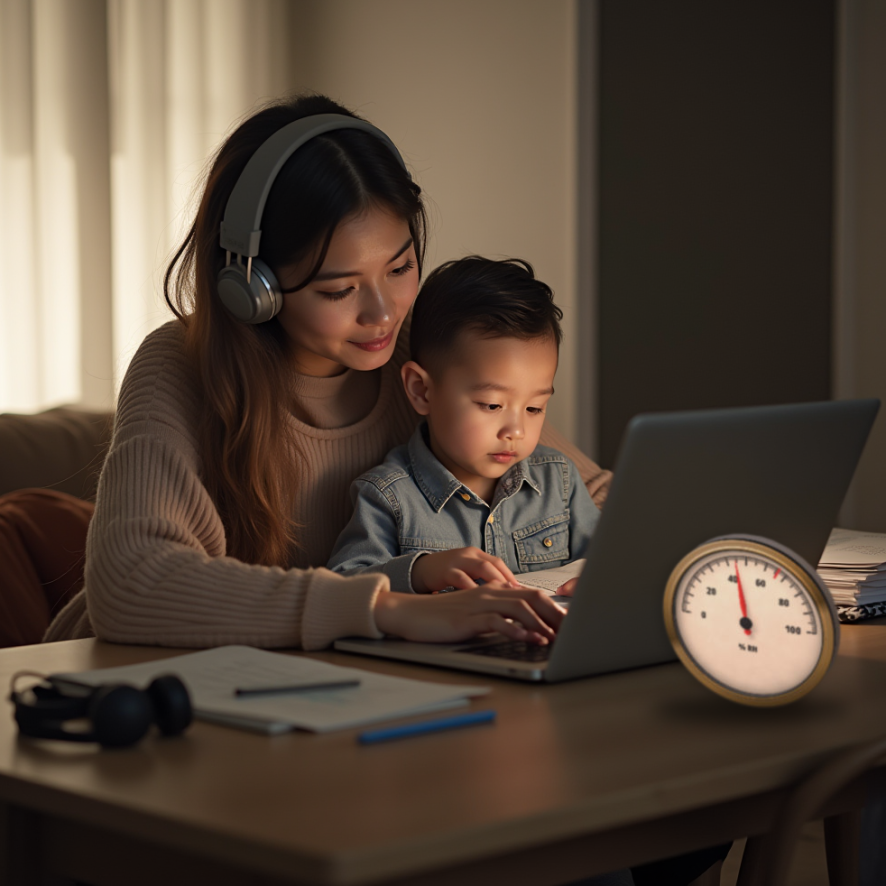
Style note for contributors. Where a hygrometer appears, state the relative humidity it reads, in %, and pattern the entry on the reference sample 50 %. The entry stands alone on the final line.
45 %
